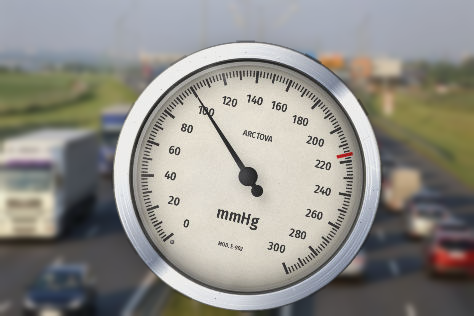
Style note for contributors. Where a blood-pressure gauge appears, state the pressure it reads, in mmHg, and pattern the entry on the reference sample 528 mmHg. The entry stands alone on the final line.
100 mmHg
